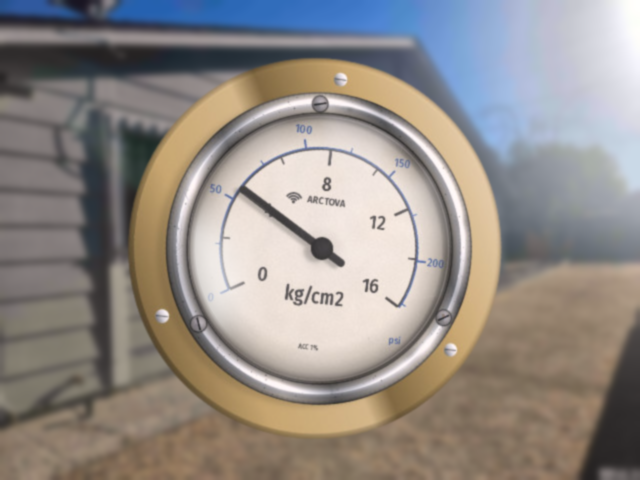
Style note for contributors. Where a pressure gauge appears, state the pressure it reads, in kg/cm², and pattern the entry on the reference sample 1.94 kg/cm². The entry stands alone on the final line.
4 kg/cm²
